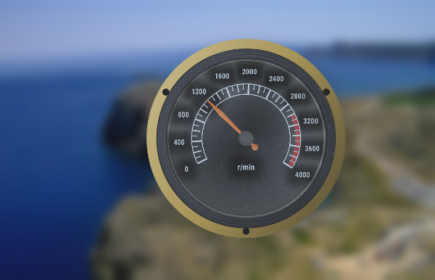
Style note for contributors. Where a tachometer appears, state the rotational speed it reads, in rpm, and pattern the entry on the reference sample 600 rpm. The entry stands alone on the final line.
1200 rpm
